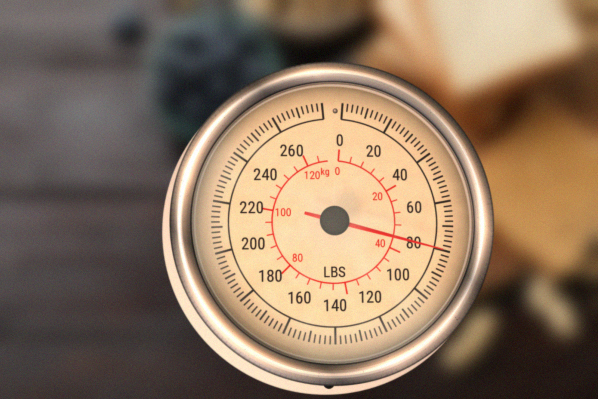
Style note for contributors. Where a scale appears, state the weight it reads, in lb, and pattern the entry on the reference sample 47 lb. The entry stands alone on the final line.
80 lb
